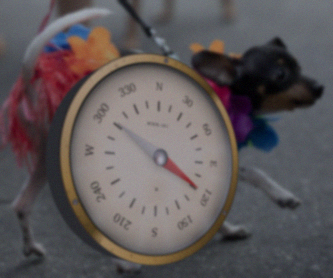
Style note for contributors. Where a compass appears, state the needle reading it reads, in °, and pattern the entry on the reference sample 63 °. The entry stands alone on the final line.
120 °
